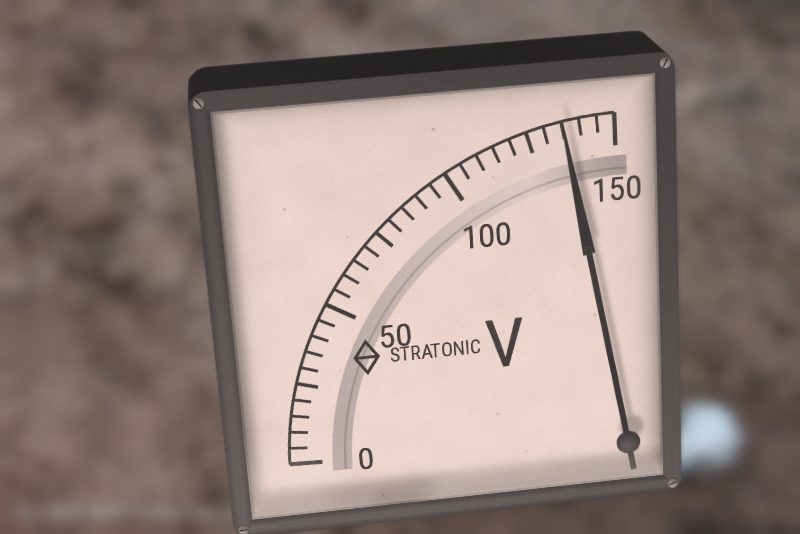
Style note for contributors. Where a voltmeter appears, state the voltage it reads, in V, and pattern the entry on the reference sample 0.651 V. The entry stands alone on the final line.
135 V
